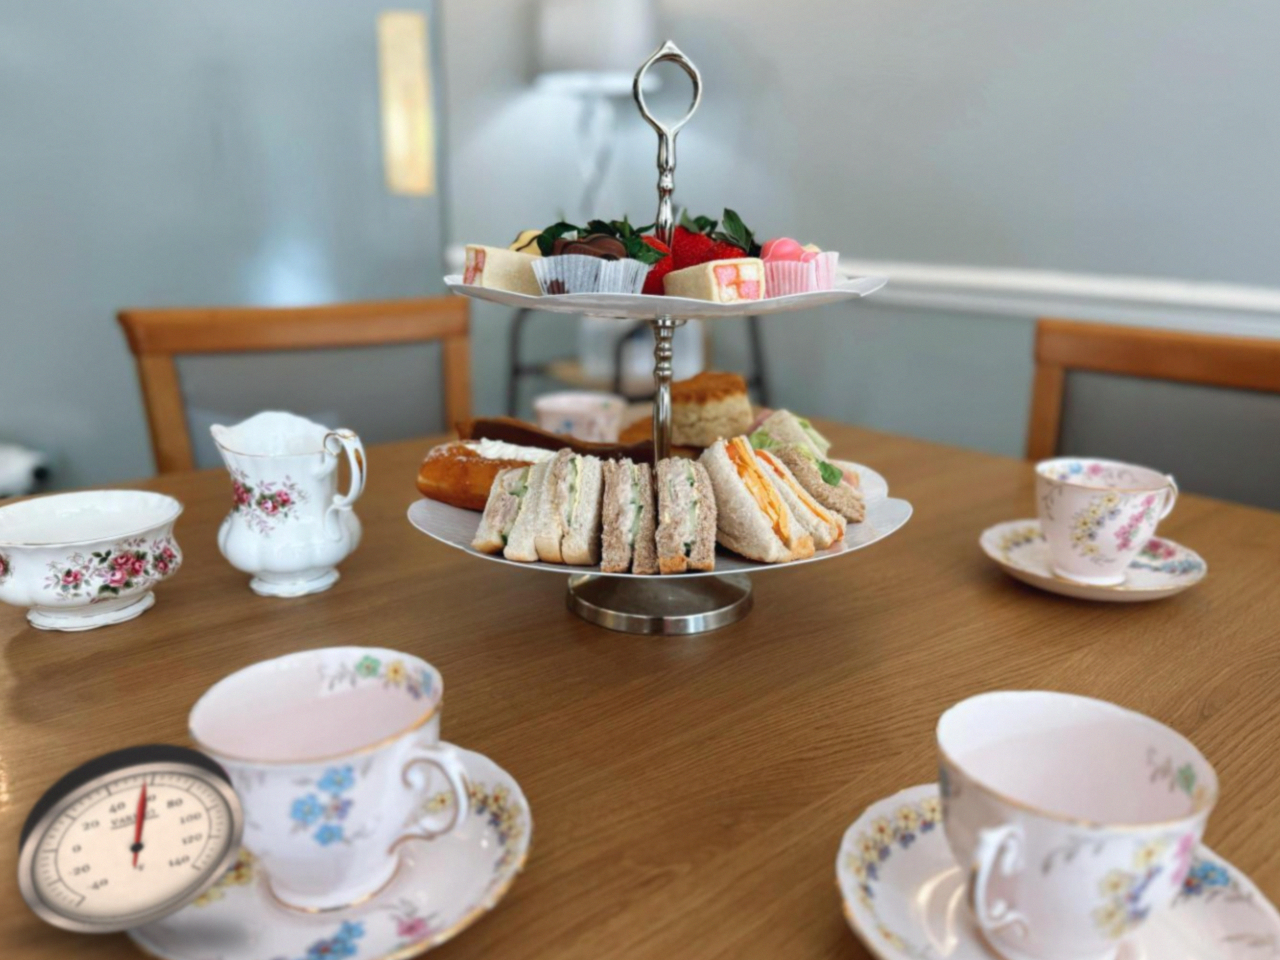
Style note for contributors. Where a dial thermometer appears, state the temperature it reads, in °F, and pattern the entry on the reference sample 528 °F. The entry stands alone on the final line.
56 °F
